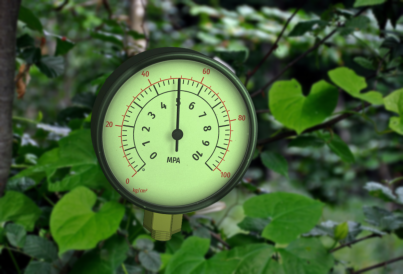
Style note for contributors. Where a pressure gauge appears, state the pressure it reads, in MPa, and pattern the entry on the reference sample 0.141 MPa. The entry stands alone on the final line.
5 MPa
